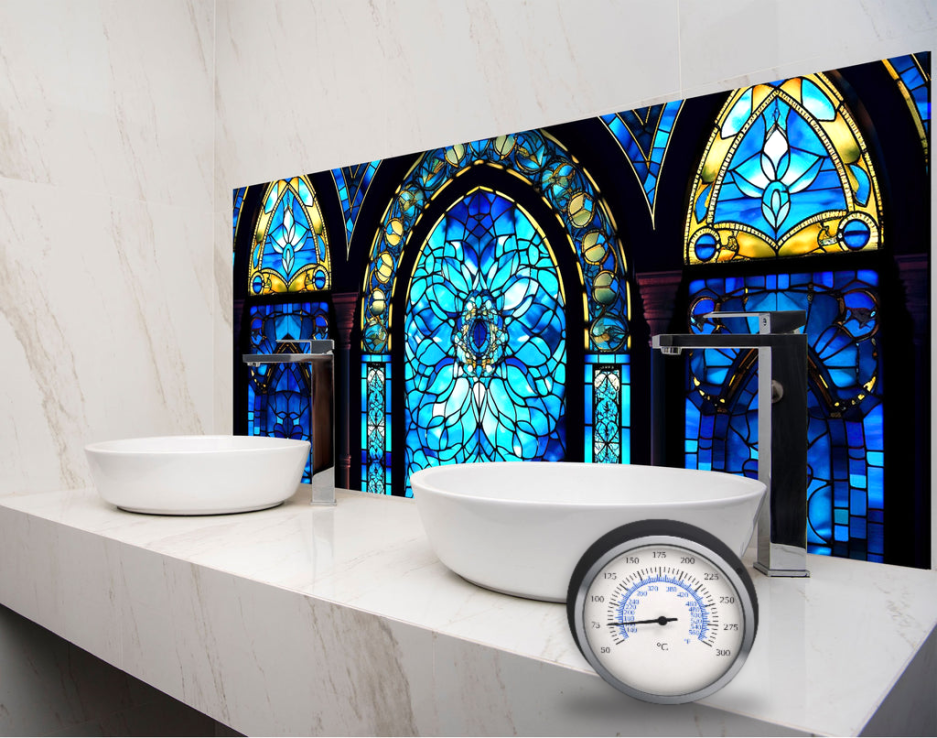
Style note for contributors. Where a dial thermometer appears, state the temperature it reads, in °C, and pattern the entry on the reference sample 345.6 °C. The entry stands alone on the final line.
75 °C
